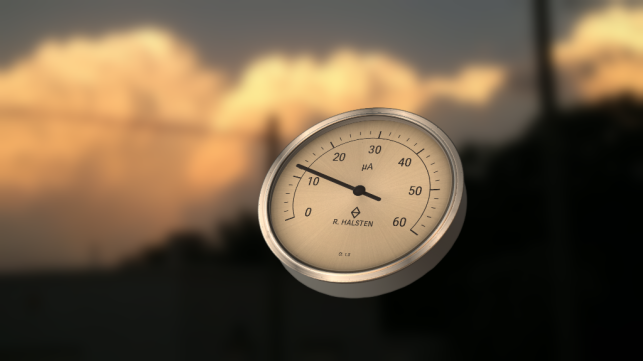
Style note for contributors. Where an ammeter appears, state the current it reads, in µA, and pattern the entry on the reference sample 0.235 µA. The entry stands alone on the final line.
12 µA
